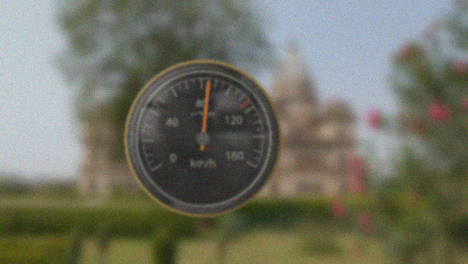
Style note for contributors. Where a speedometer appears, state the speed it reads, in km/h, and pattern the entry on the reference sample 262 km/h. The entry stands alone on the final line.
85 km/h
